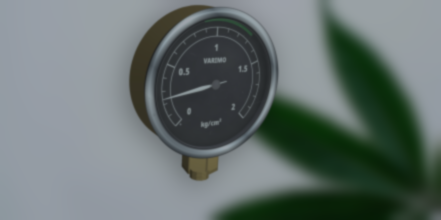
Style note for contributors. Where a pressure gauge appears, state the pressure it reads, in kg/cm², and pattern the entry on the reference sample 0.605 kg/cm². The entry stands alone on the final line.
0.25 kg/cm²
